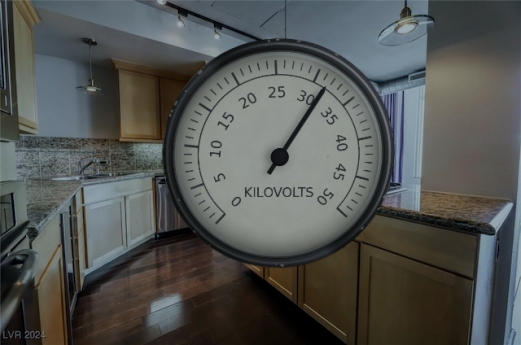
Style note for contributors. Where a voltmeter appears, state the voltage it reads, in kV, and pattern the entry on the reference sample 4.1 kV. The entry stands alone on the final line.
31.5 kV
